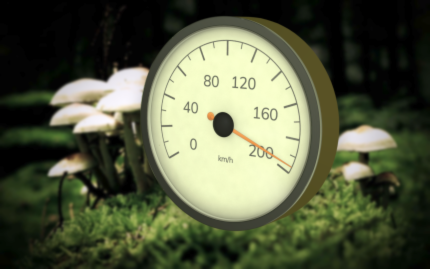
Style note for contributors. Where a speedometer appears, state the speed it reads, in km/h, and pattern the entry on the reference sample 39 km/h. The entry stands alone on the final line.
195 km/h
